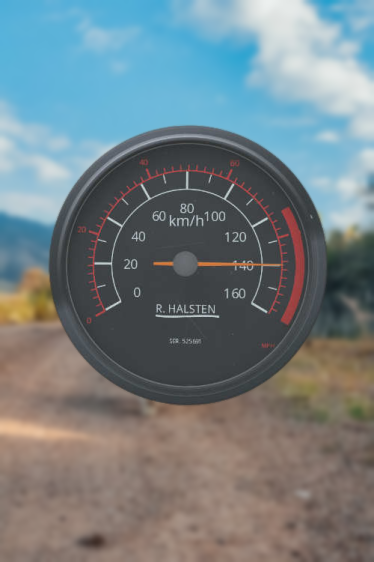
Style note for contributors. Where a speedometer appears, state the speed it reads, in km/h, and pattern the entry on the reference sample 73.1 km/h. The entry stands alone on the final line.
140 km/h
